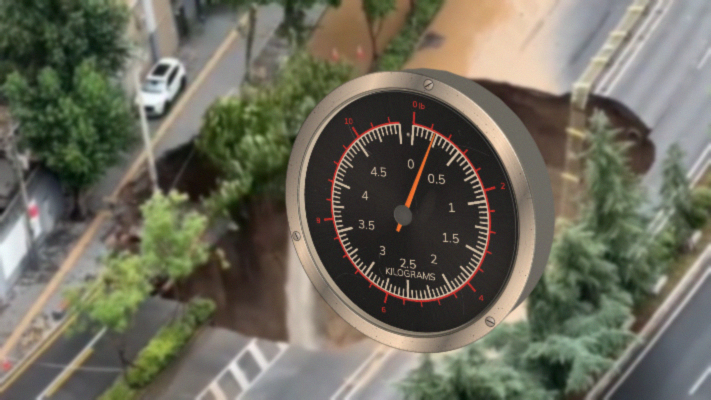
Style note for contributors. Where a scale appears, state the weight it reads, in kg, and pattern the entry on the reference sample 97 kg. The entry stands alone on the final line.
0.25 kg
